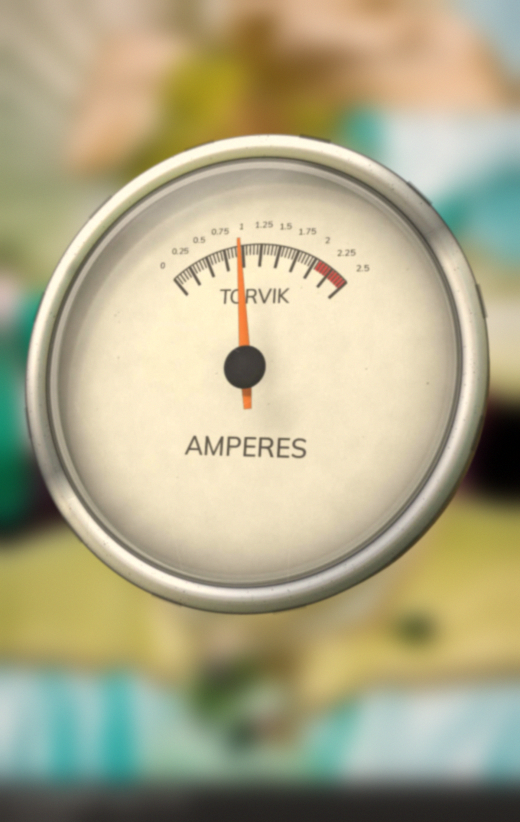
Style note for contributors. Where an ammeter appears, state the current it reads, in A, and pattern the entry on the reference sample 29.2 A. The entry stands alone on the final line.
1 A
